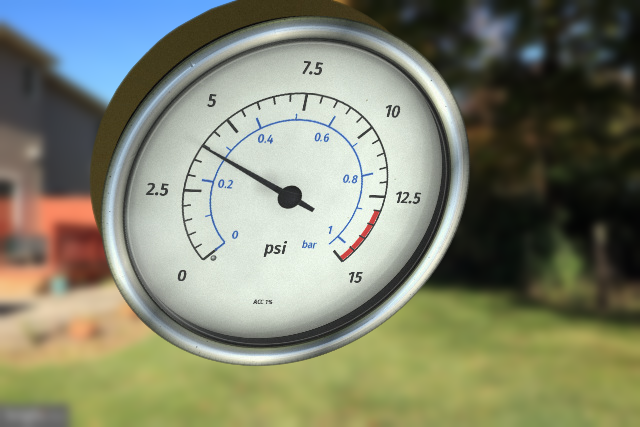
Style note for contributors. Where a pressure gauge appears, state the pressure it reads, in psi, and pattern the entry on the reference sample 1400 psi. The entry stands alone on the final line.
4 psi
